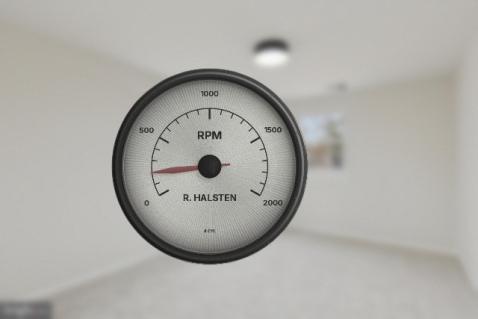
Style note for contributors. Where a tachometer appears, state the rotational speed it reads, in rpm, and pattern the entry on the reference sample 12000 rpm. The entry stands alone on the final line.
200 rpm
